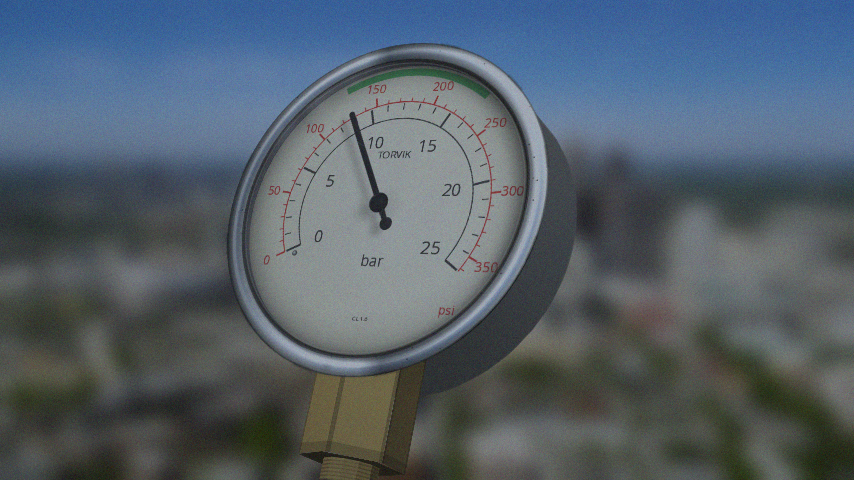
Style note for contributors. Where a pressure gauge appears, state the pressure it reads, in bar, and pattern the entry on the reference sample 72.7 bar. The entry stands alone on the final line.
9 bar
